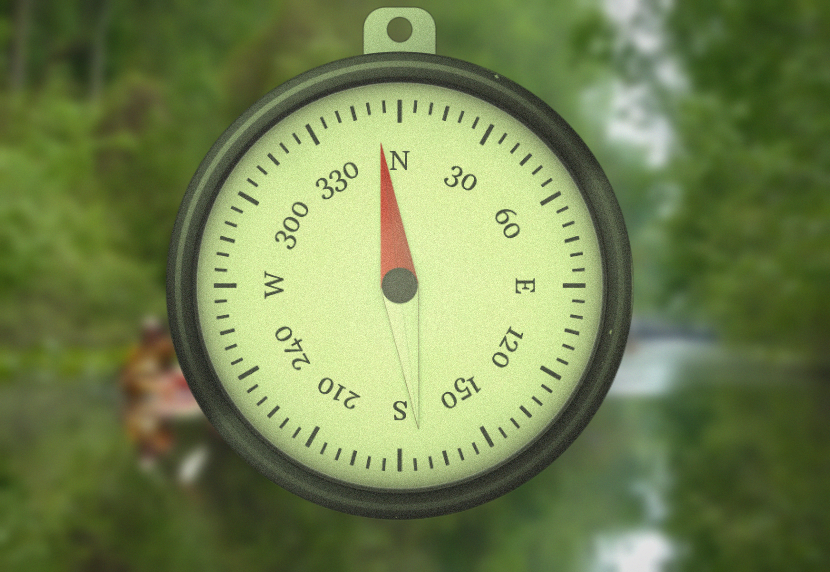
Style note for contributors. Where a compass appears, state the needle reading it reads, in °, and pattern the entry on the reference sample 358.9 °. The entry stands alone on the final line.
352.5 °
